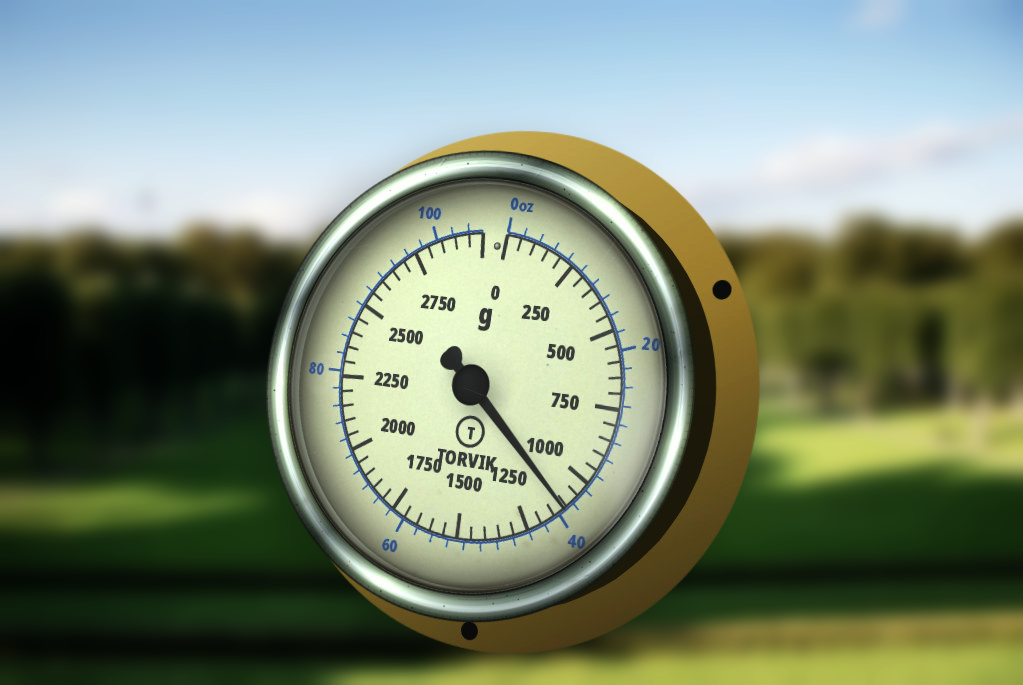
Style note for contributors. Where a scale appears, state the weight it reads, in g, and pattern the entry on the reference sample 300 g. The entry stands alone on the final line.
1100 g
